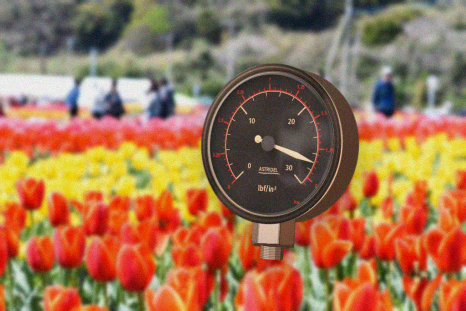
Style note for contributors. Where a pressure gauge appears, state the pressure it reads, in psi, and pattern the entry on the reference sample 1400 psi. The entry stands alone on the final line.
27 psi
